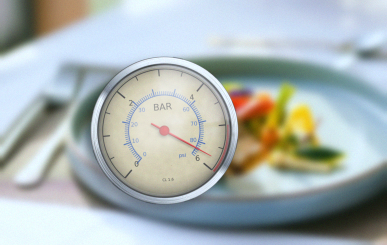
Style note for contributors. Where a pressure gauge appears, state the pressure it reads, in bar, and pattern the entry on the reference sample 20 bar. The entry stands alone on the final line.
5.75 bar
